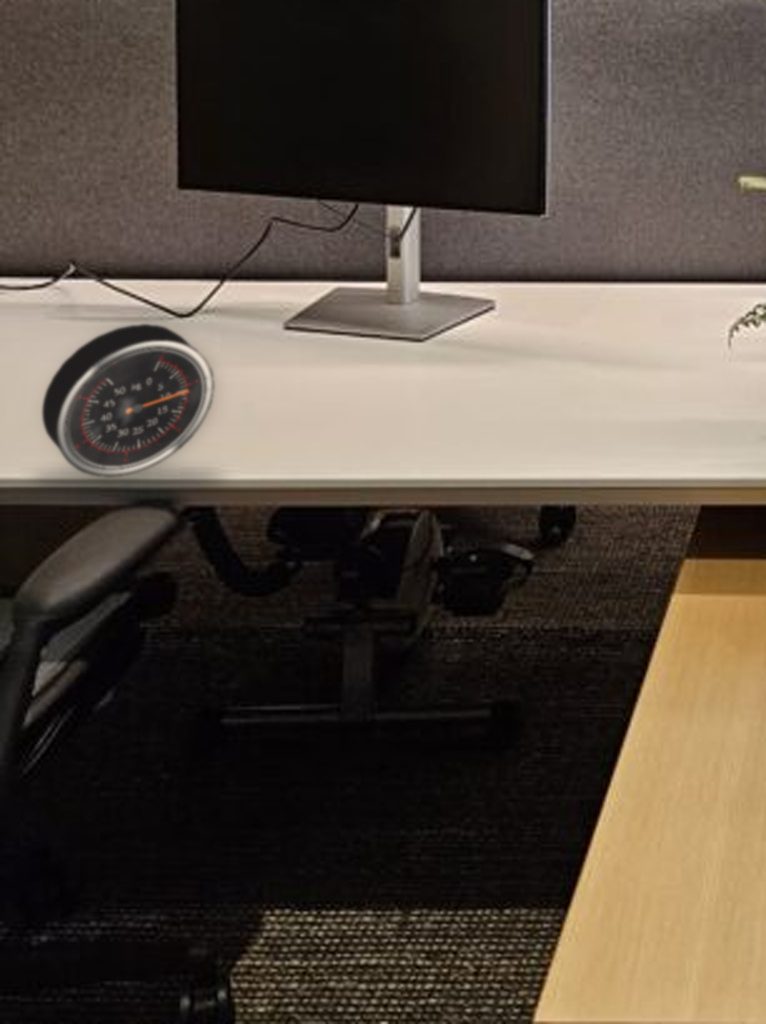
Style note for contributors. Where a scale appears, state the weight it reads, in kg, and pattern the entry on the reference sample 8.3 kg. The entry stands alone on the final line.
10 kg
